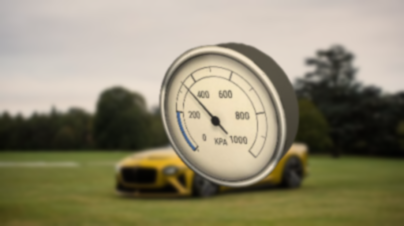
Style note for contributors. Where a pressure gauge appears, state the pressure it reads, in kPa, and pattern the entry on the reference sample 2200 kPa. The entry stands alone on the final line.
350 kPa
